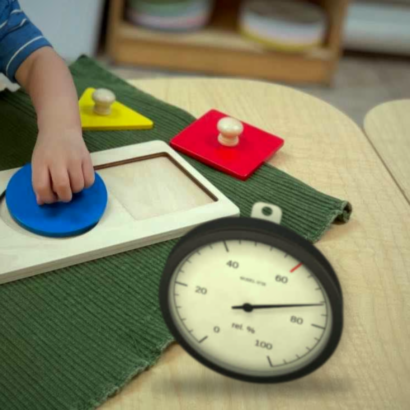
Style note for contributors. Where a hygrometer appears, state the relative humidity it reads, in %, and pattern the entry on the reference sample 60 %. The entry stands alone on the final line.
72 %
